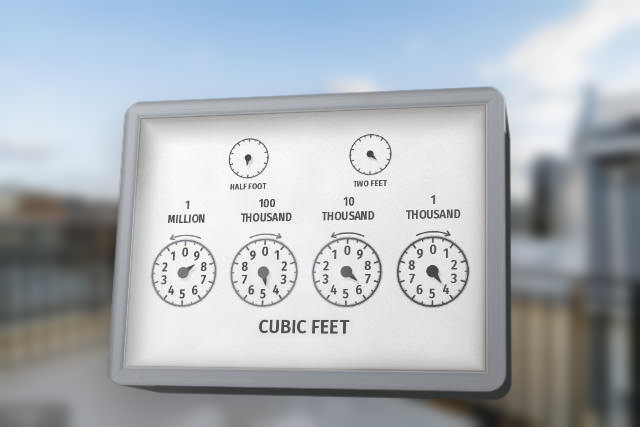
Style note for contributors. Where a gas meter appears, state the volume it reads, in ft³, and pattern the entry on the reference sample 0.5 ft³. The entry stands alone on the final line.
846400 ft³
